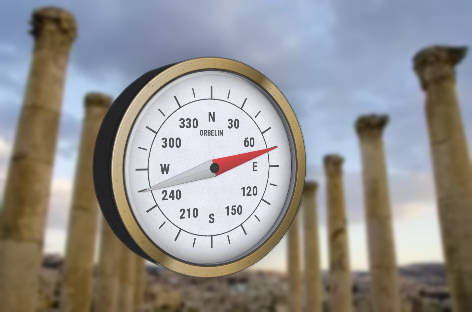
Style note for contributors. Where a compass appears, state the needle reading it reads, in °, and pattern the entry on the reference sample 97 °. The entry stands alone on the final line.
75 °
